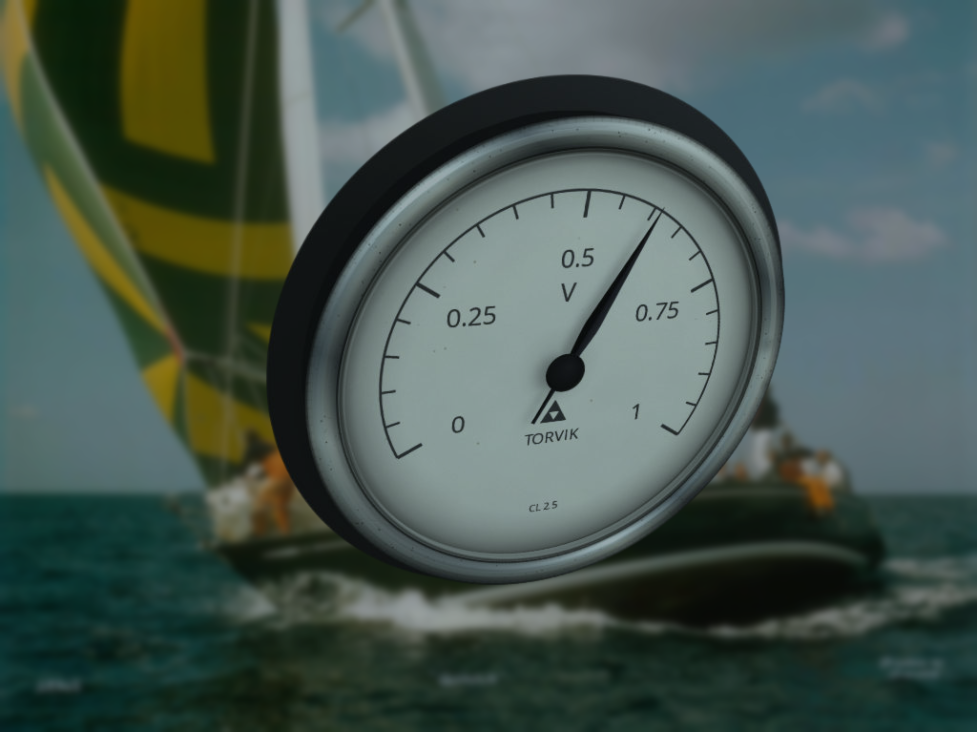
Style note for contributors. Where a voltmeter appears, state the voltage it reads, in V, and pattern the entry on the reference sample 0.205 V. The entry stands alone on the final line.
0.6 V
